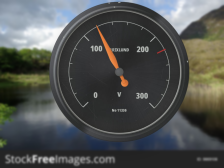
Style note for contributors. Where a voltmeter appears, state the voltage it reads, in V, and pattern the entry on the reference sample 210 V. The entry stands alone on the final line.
120 V
